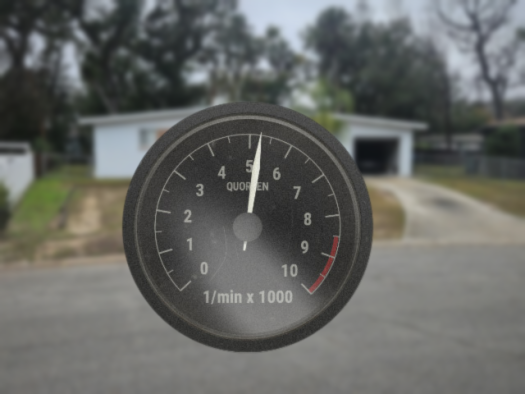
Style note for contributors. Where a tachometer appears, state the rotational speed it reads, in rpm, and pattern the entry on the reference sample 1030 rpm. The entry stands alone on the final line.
5250 rpm
